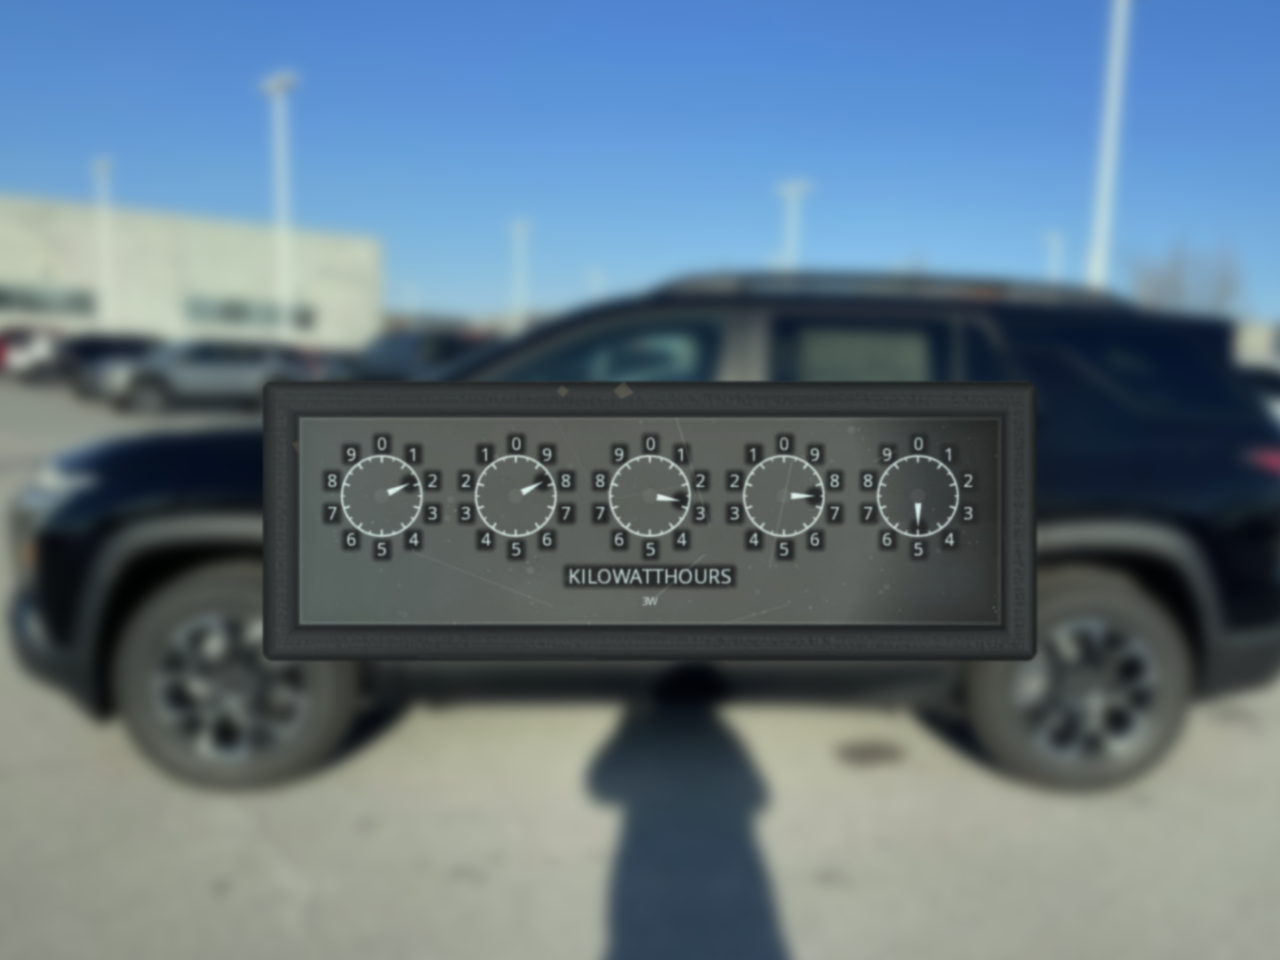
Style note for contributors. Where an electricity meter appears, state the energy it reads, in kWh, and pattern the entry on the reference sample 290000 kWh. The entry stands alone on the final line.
18275 kWh
